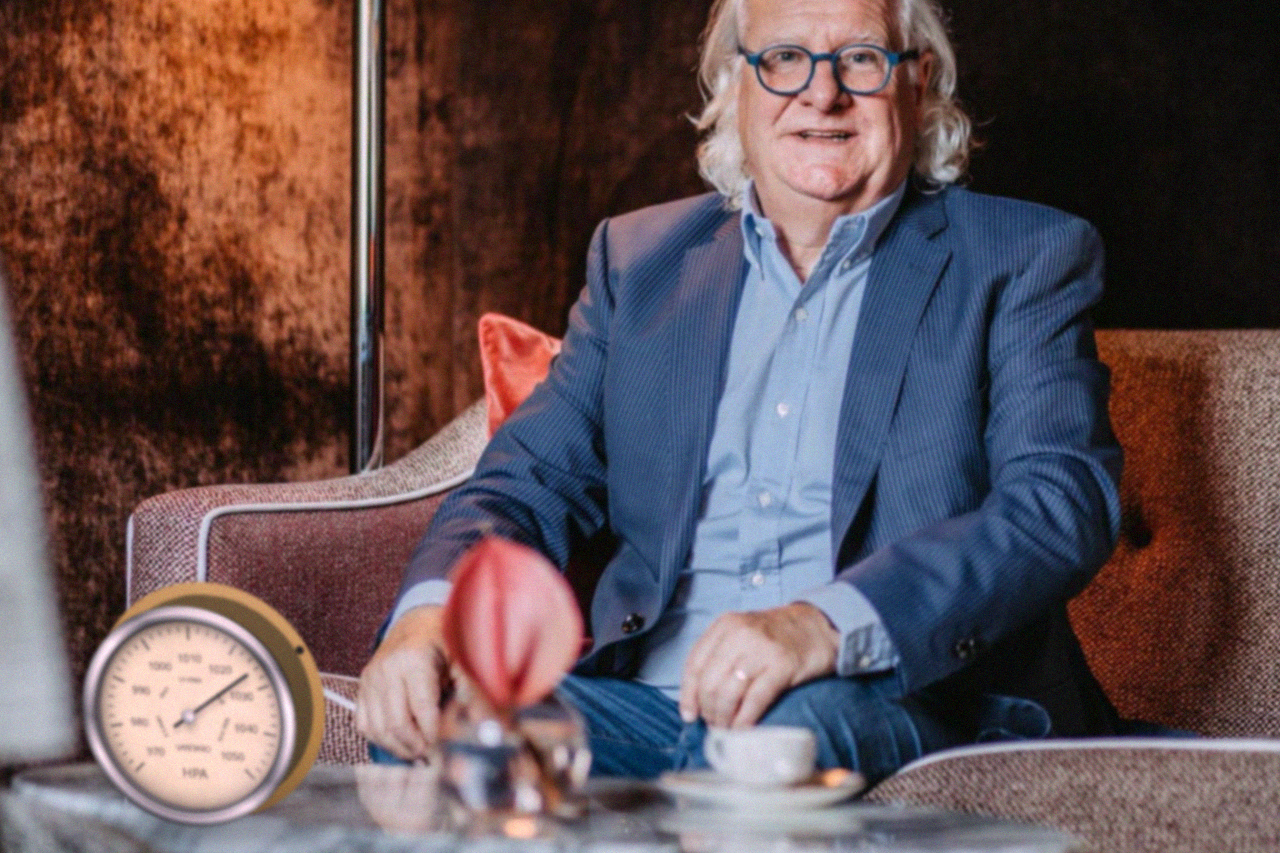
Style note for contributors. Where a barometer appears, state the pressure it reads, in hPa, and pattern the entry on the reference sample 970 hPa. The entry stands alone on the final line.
1026 hPa
